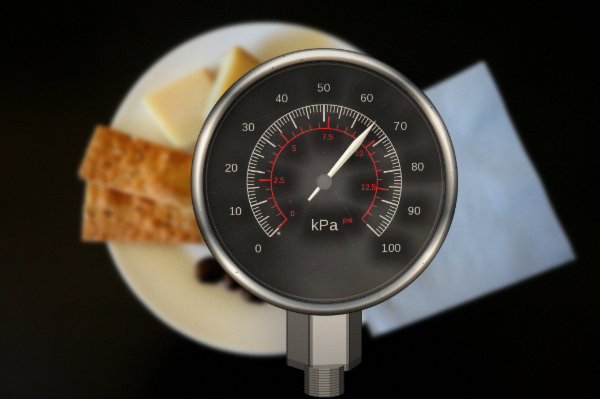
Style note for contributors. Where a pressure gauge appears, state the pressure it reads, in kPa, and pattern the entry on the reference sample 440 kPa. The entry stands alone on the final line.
65 kPa
